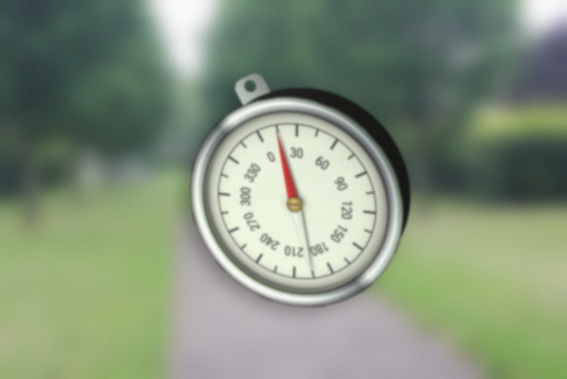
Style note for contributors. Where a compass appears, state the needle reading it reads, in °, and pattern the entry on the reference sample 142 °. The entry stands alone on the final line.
15 °
